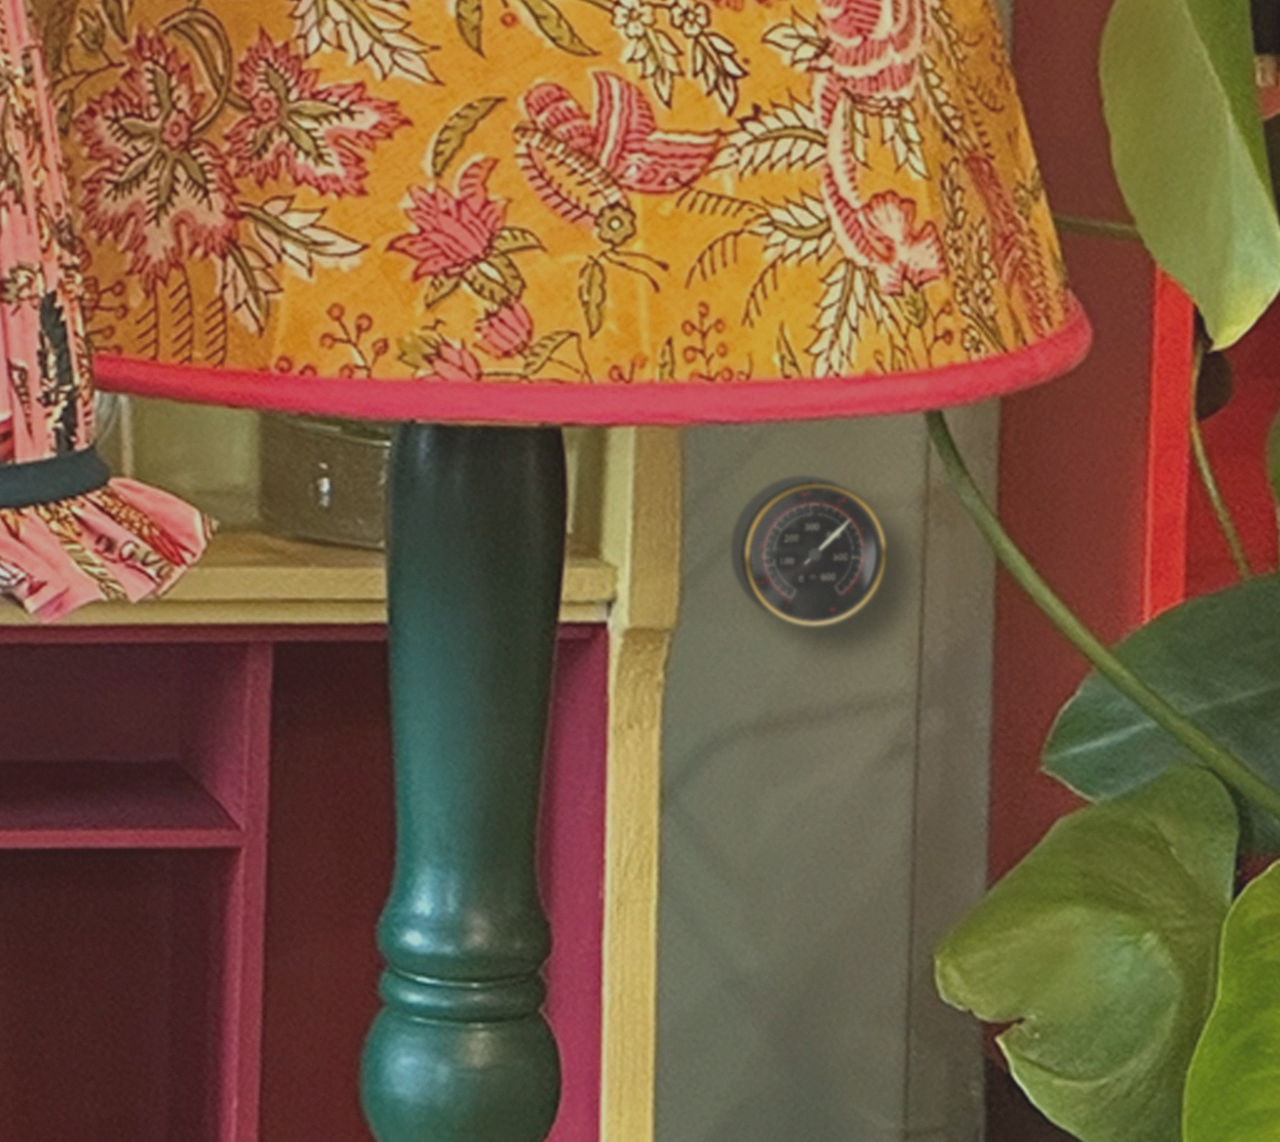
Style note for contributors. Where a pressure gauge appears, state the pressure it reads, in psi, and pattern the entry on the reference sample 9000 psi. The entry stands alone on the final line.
400 psi
